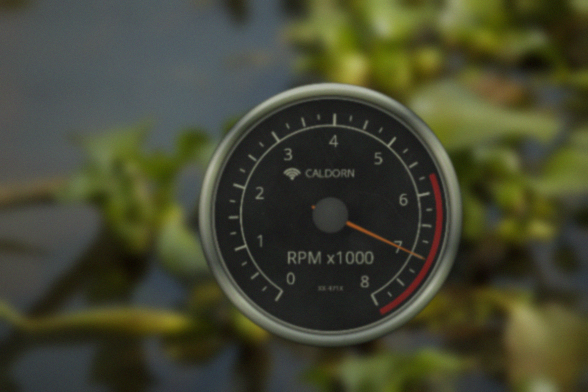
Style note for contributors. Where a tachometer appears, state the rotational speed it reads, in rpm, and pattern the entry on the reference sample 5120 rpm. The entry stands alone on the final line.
7000 rpm
